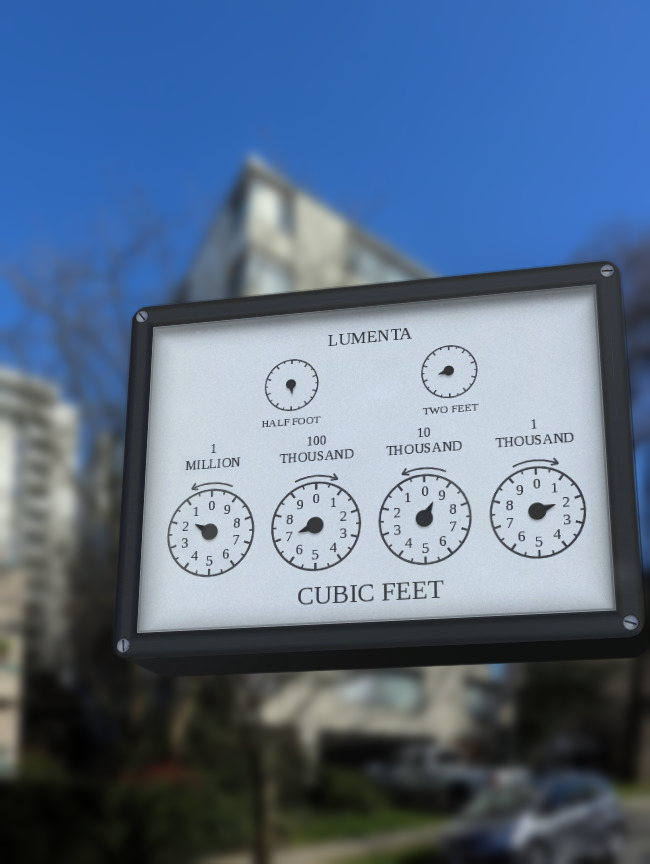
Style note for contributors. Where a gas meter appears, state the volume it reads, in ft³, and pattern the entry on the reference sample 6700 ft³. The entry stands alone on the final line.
169200 ft³
